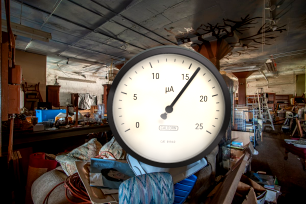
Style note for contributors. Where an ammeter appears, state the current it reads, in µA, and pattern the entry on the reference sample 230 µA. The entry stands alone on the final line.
16 µA
